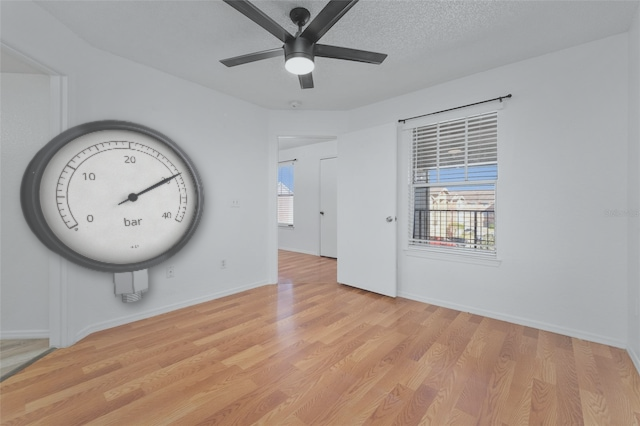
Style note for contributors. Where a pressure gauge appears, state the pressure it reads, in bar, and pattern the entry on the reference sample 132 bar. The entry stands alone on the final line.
30 bar
